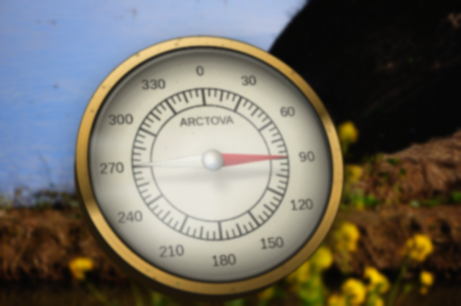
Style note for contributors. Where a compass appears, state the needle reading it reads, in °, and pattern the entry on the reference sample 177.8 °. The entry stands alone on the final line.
90 °
